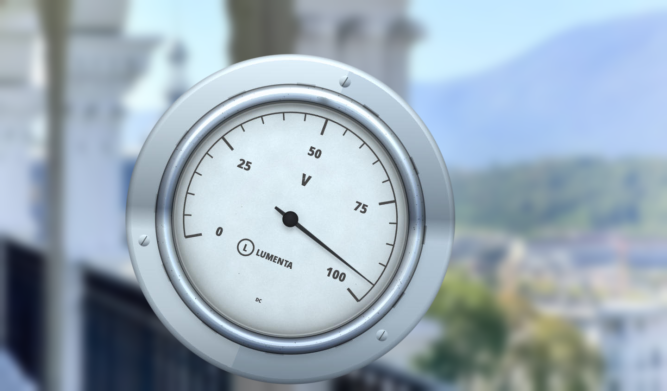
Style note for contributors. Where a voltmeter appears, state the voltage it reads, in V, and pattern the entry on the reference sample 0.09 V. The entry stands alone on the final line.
95 V
